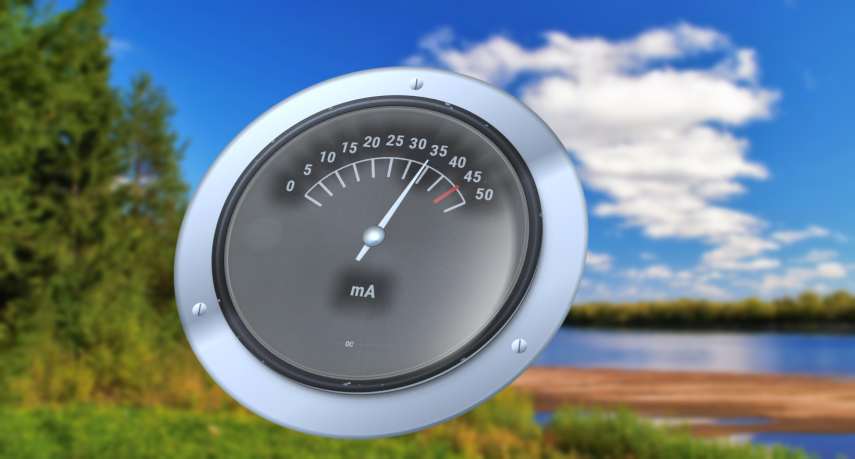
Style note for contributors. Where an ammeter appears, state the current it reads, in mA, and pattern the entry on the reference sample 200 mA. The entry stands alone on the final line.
35 mA
